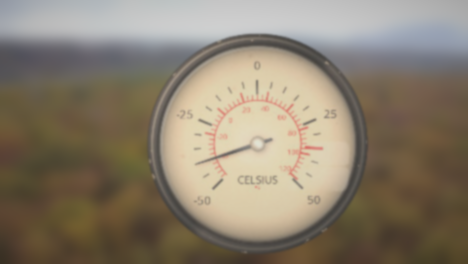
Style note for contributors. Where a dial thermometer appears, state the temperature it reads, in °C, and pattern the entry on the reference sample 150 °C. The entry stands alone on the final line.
-40 °C
